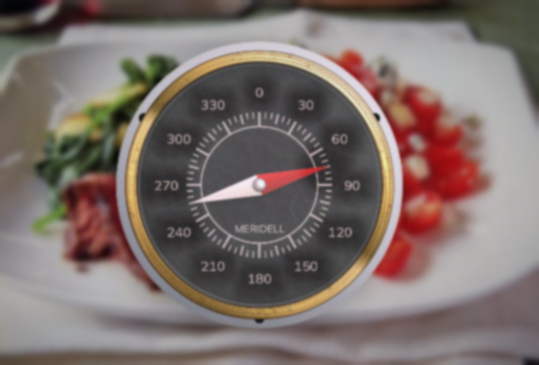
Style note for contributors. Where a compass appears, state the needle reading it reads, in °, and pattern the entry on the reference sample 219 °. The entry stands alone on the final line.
75 °
